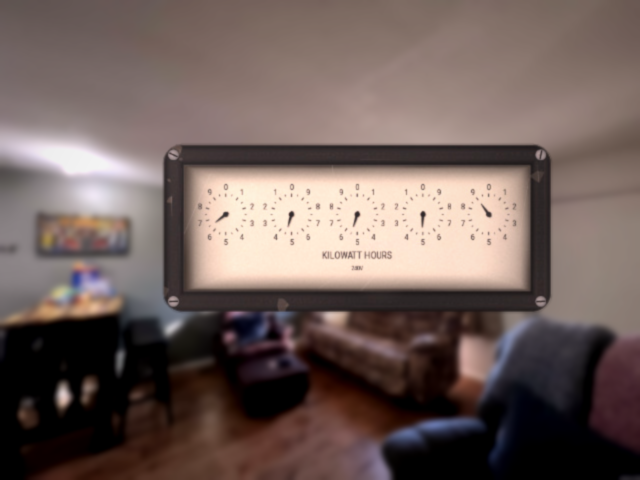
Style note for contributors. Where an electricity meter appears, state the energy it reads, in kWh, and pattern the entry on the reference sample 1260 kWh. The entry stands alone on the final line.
64549 kWh
